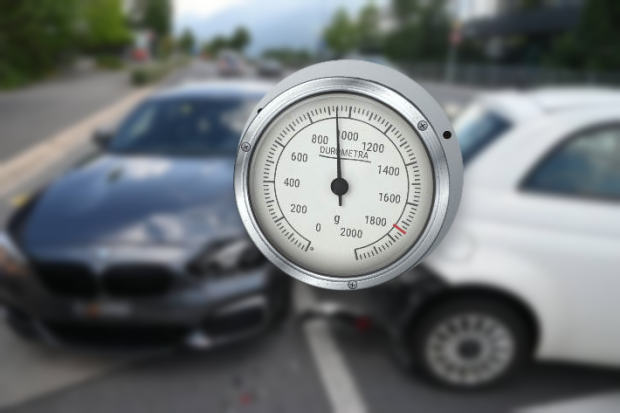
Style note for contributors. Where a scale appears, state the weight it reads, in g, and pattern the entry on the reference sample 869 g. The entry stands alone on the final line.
940 g
